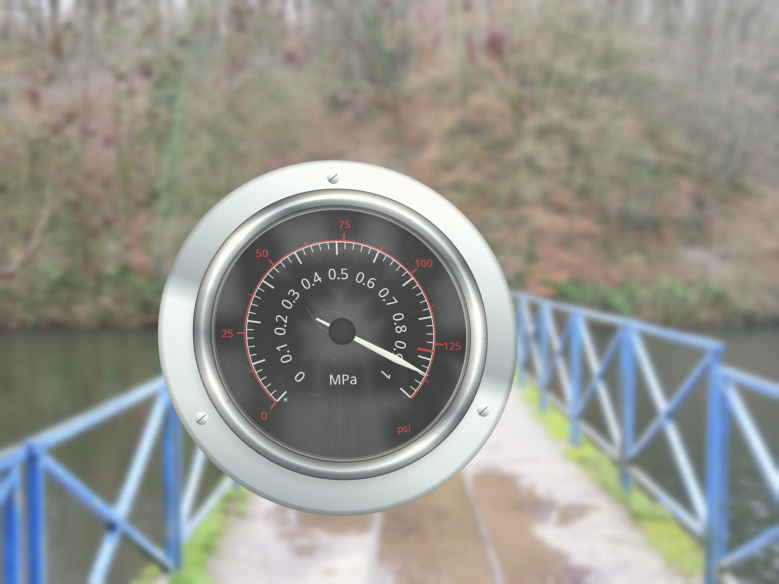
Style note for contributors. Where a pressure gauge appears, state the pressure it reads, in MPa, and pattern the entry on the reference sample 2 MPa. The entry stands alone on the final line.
0.94 MPa
